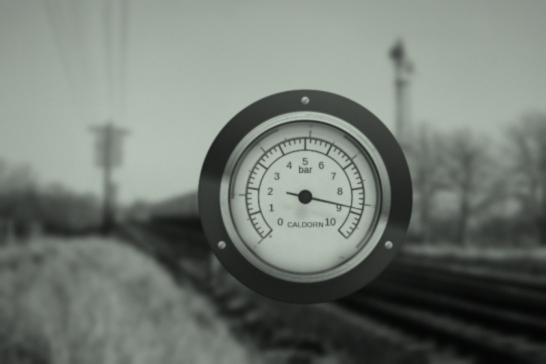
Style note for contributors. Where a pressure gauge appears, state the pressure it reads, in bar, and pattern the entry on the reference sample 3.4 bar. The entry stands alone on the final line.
8.8 bar
